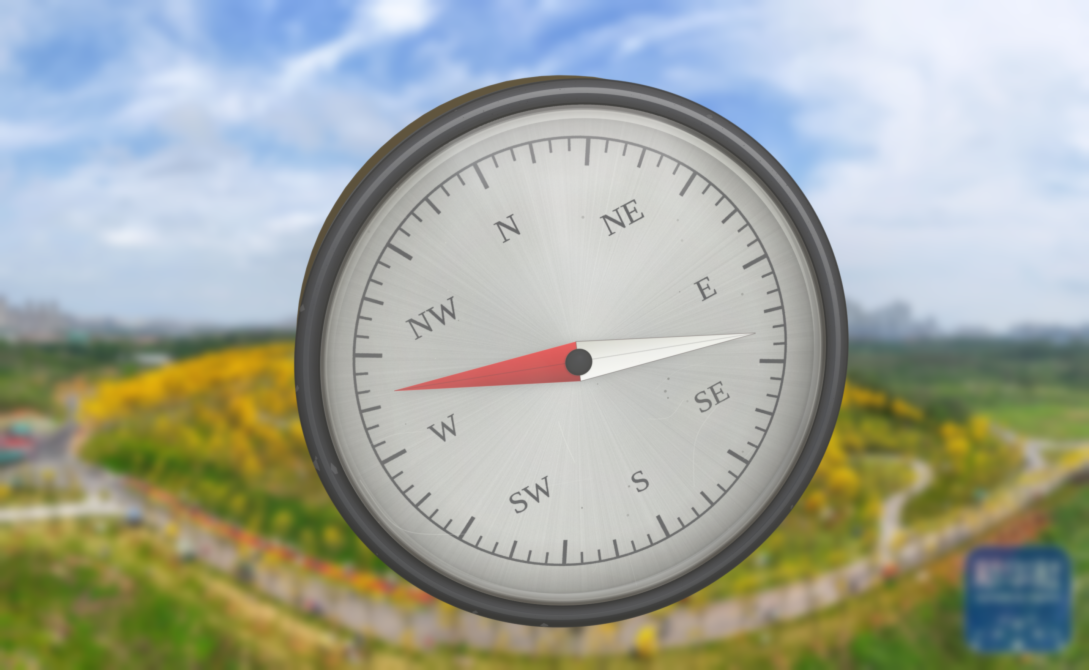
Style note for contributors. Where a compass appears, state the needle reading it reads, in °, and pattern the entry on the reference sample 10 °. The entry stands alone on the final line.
290 °
